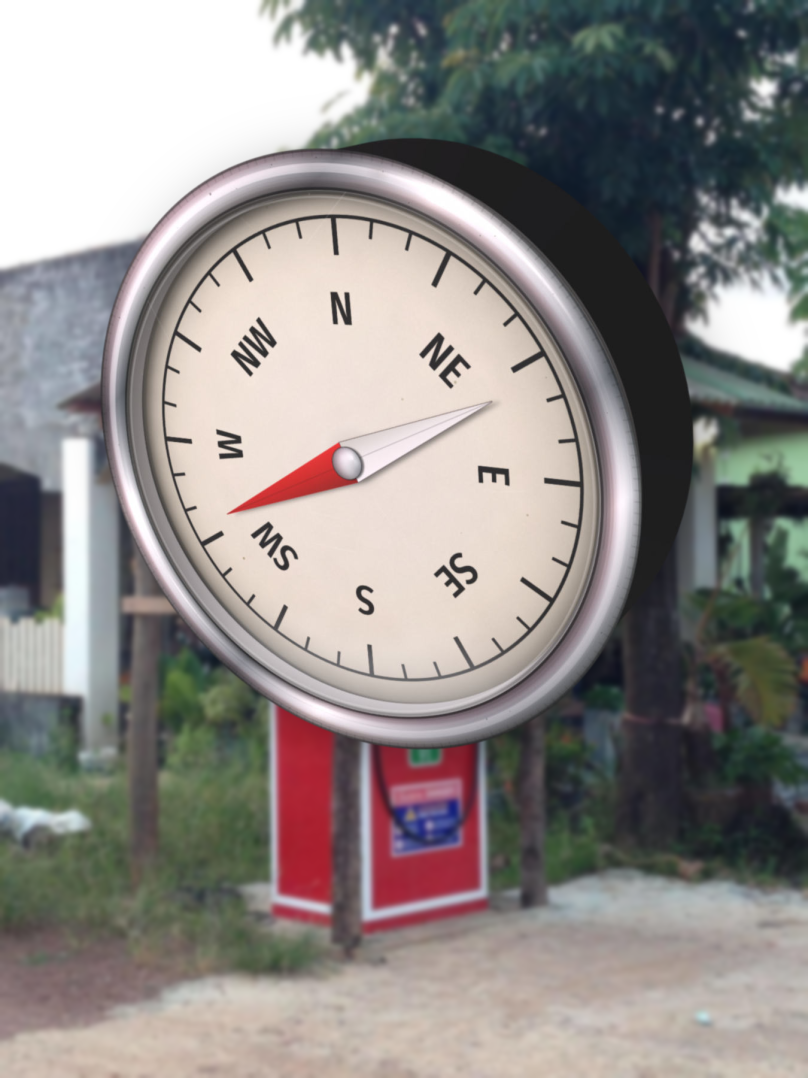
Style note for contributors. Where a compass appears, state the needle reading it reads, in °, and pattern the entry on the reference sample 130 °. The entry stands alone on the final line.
245 °
